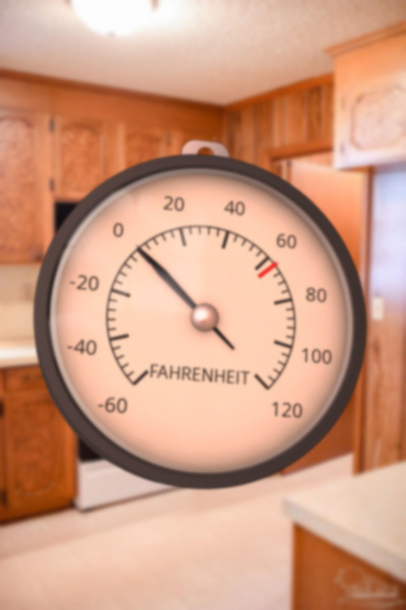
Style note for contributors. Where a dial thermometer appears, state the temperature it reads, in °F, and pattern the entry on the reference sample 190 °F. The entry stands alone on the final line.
0 °F
